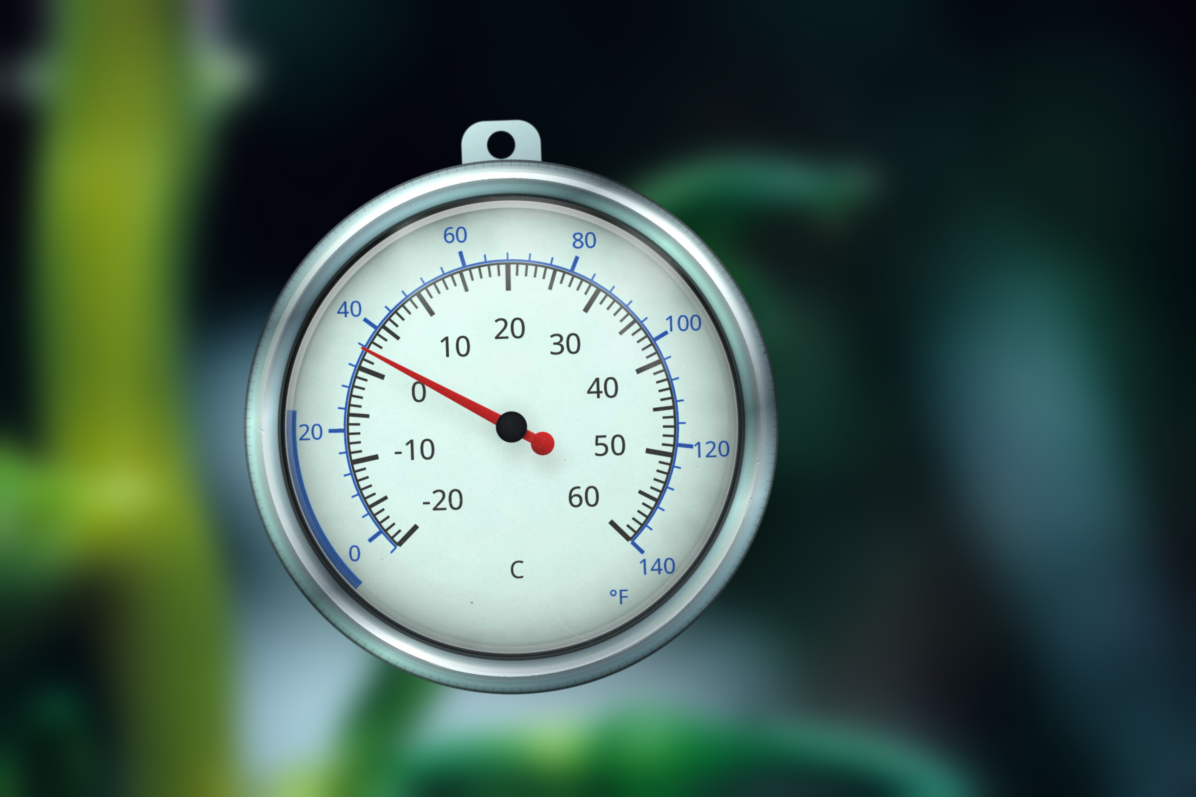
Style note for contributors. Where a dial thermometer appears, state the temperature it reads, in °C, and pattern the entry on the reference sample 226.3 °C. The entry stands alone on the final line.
2 °C
